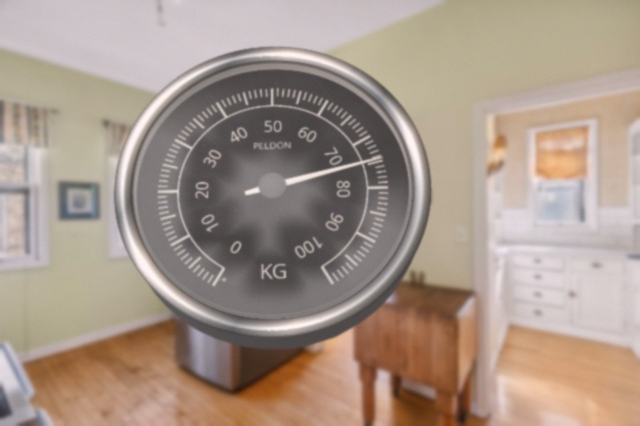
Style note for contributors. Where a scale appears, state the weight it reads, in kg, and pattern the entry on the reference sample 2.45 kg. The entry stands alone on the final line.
75 kg
